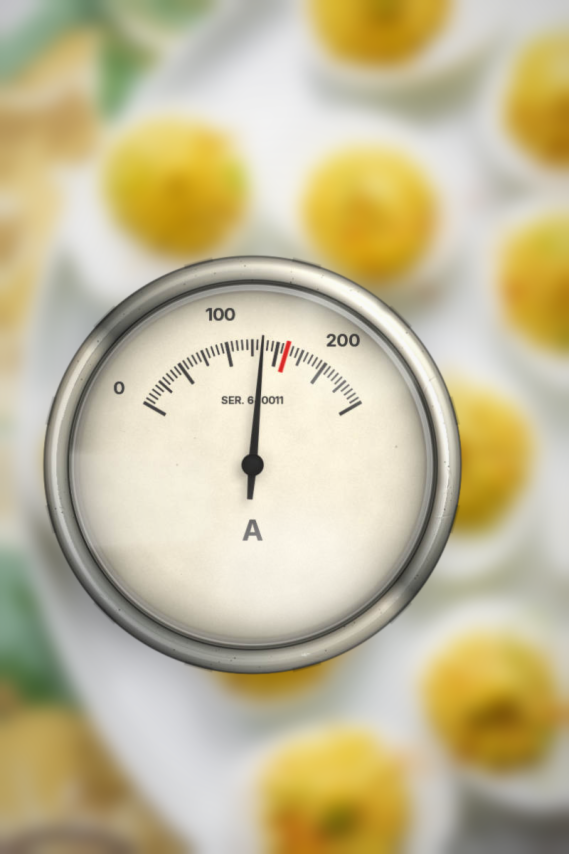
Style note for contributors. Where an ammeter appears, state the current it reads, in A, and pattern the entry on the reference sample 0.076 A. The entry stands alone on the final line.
135 A
